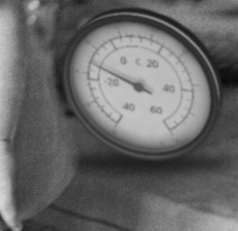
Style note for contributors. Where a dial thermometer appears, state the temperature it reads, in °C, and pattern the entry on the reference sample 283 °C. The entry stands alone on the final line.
-12 °C
